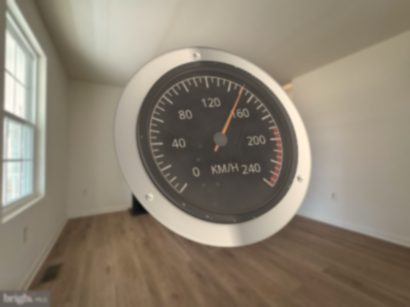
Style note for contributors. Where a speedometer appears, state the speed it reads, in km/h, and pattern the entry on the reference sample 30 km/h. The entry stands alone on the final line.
150 km/h
